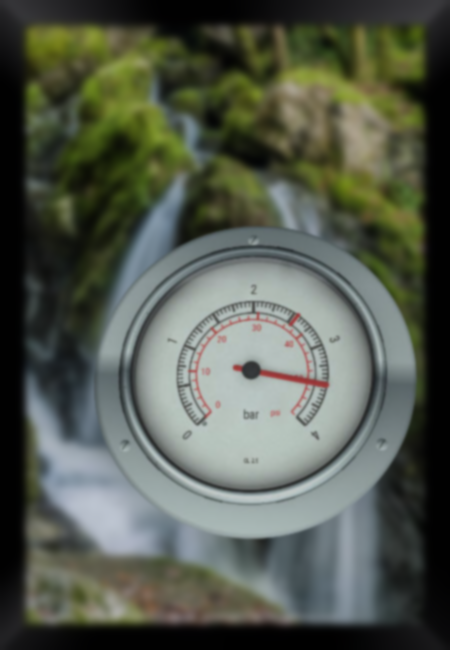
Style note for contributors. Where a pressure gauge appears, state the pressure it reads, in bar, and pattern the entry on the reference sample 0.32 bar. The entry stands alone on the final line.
3.5 bar
